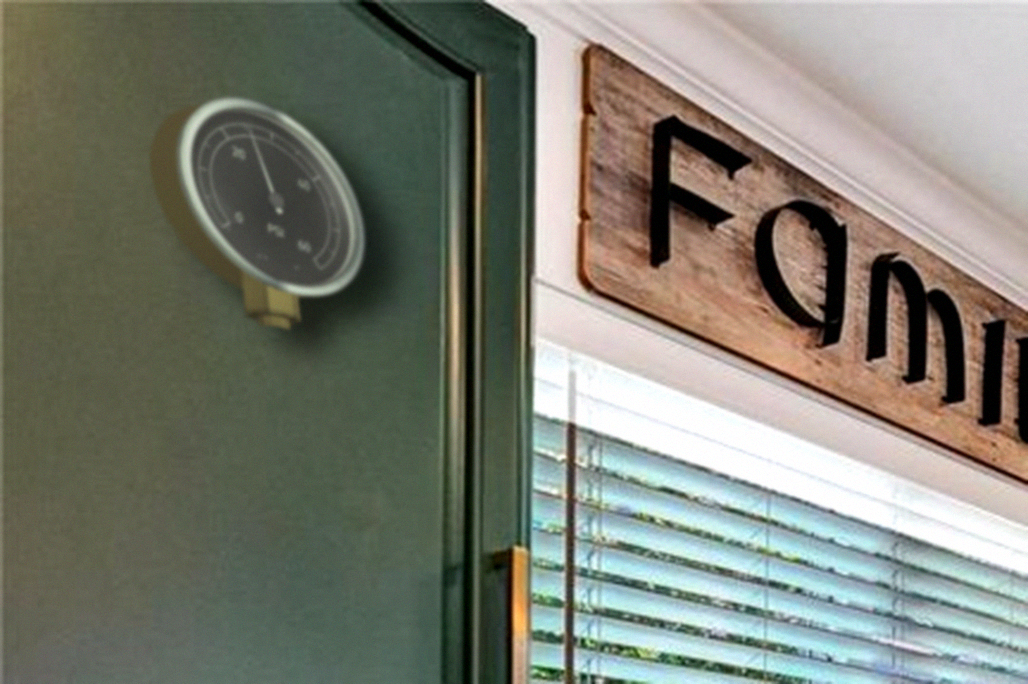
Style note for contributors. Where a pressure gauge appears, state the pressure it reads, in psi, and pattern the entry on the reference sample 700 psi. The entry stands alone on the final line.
25 psi
